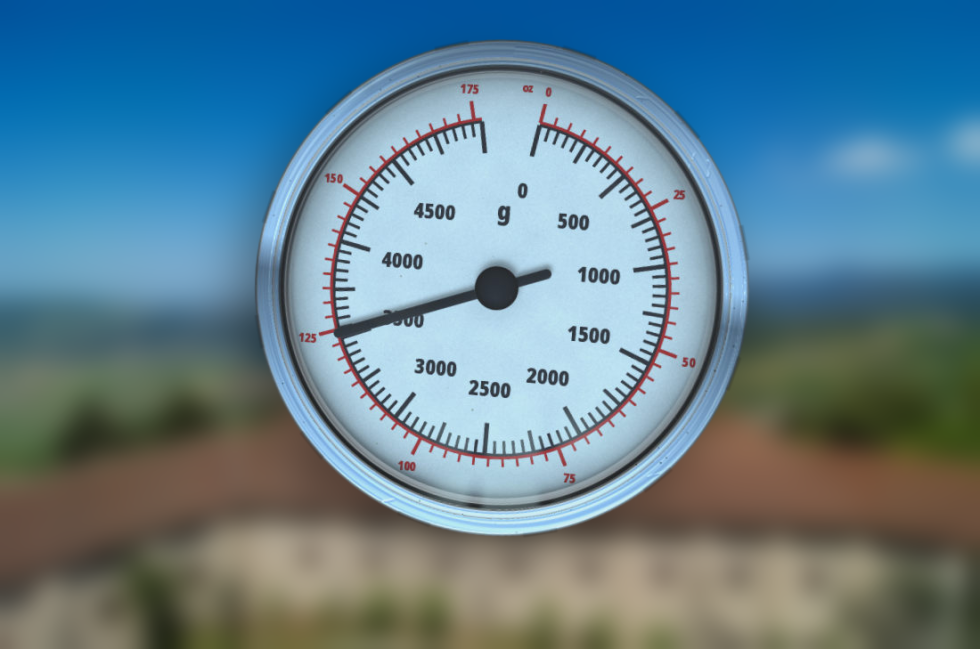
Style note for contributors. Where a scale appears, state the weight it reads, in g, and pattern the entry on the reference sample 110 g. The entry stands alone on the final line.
3525 g
